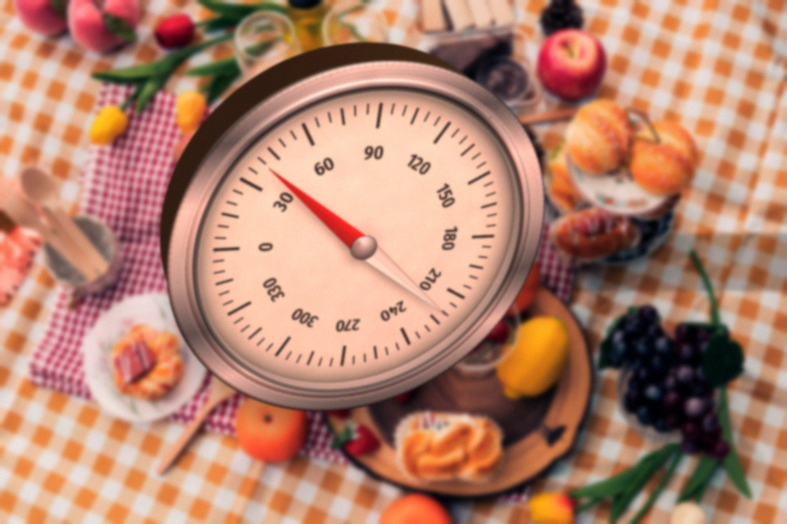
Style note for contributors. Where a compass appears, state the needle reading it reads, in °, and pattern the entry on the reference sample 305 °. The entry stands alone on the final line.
40 °
